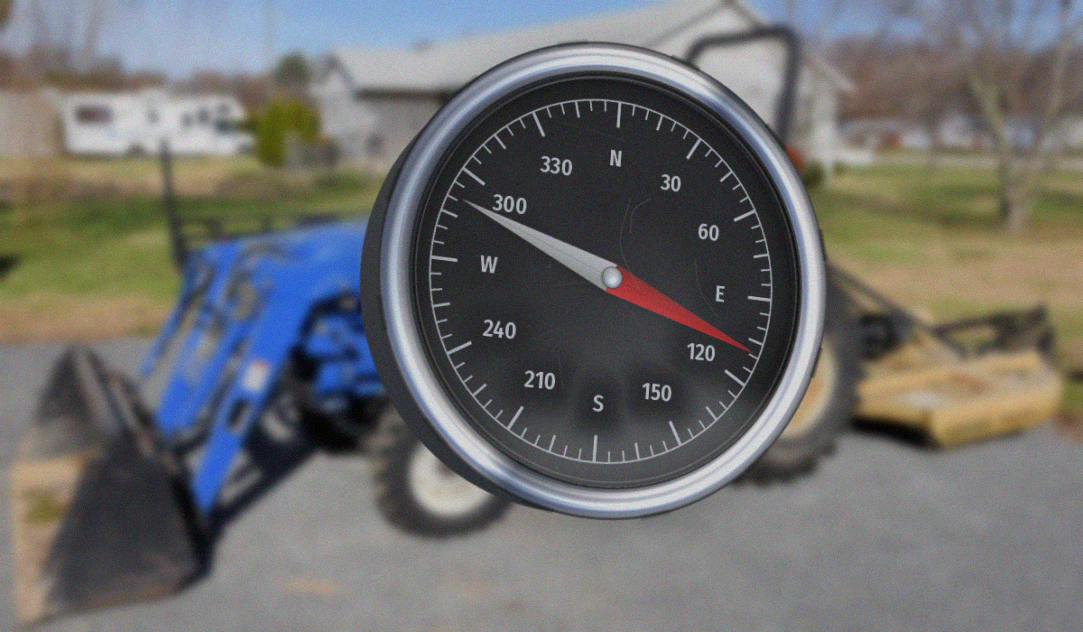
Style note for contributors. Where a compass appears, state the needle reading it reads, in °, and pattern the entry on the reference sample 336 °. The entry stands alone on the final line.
110 °
